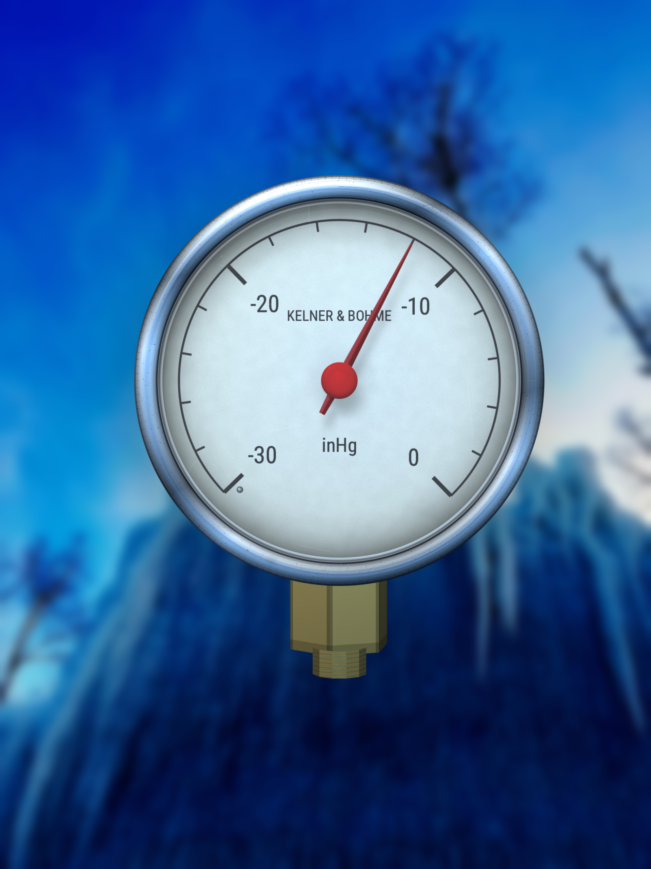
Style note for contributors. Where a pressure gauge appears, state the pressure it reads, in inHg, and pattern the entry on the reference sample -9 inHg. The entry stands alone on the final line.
-12 inHg
